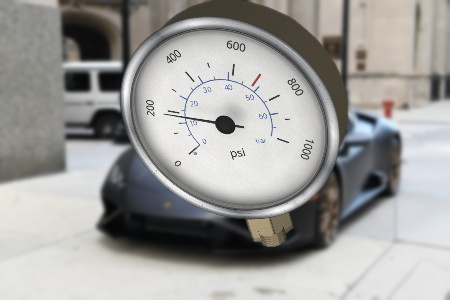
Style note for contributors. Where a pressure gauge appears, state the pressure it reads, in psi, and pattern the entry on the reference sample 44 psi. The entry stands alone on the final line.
200 psi
